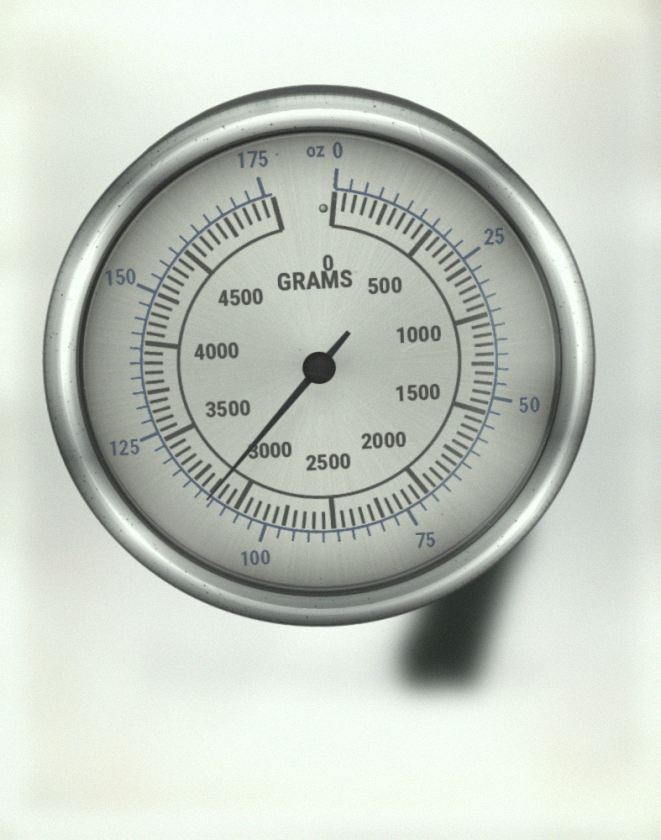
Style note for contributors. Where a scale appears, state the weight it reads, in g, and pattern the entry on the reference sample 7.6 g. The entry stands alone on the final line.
3150 g
